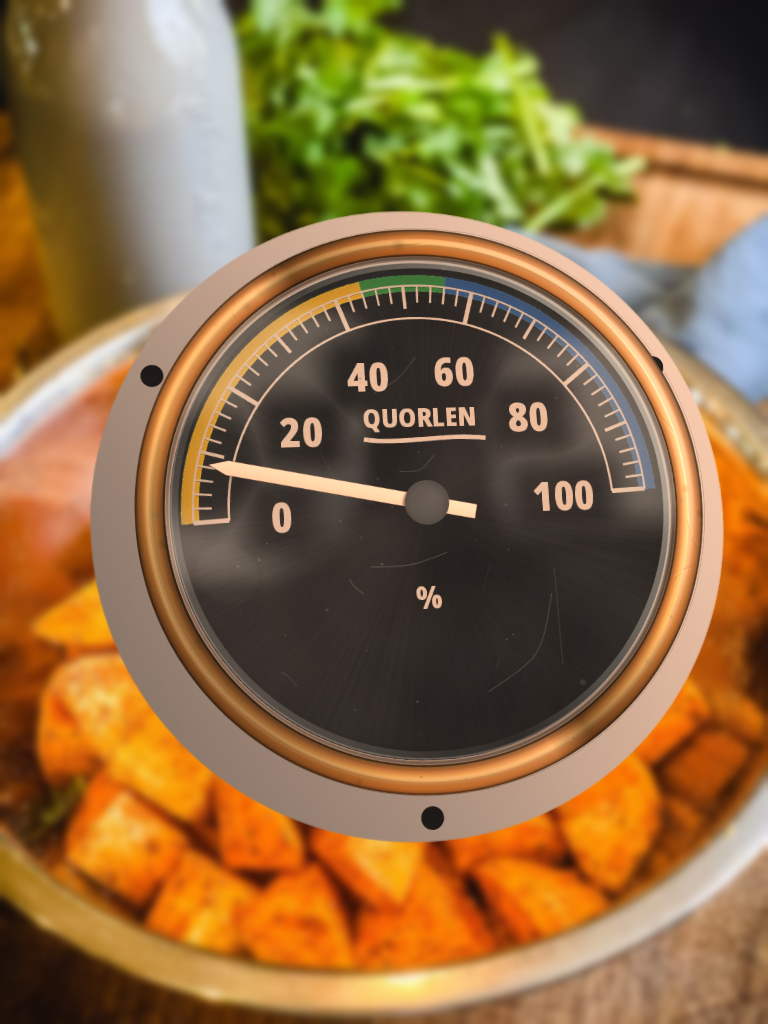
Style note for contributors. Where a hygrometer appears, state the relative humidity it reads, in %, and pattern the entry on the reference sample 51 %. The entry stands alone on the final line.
8 %
